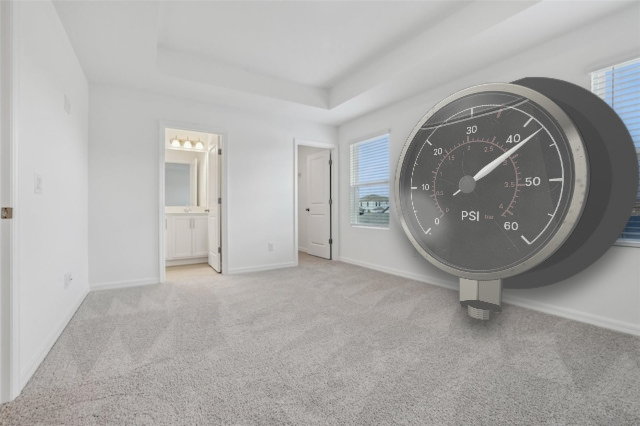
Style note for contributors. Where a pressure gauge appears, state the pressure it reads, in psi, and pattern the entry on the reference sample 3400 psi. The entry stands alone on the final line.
42.5 psi
